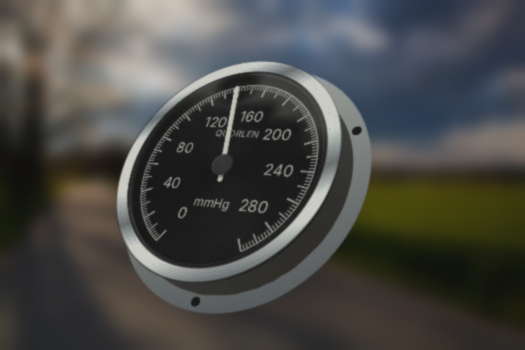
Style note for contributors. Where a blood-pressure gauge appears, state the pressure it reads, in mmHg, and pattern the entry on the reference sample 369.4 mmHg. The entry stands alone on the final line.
140 mmHg
